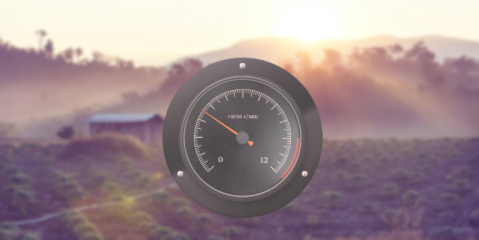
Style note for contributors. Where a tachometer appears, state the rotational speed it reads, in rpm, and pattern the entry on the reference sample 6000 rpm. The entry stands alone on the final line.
3500 rpm
